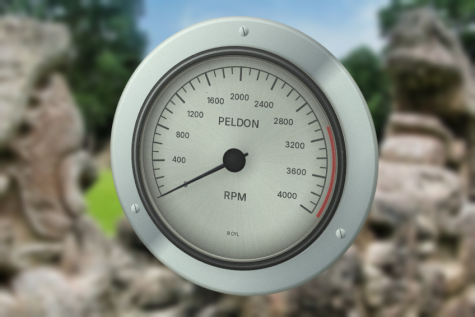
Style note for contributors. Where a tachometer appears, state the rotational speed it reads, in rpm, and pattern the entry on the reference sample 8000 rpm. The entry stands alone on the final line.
0 rpm
